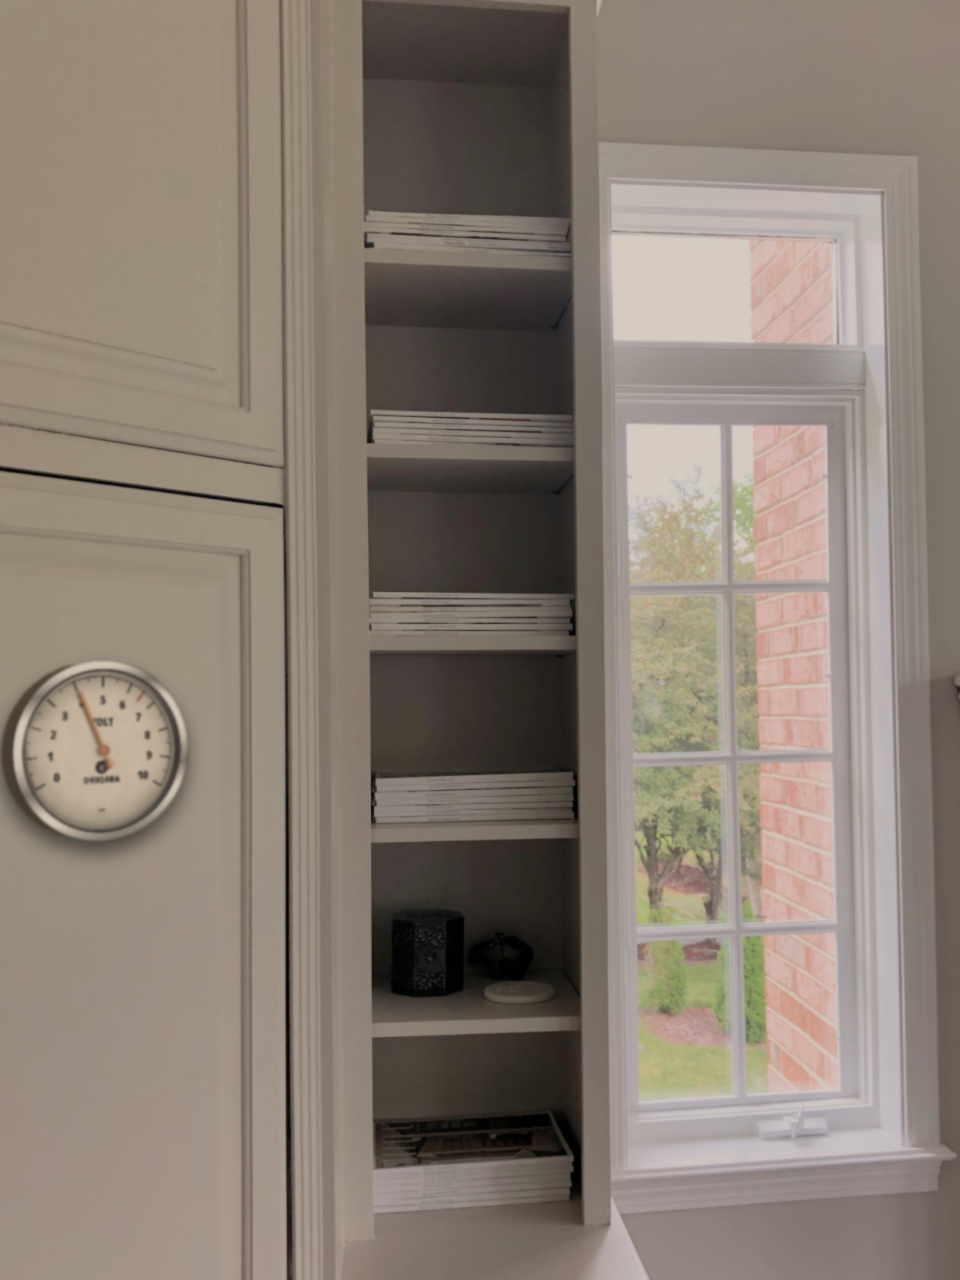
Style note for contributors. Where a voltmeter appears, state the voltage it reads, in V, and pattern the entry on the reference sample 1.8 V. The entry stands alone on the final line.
4 V
